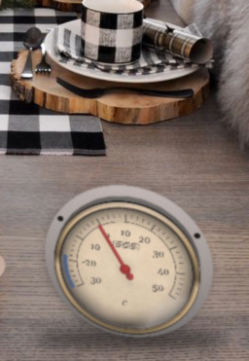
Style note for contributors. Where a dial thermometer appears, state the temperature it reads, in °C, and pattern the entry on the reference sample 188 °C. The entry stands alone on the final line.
0 °C
